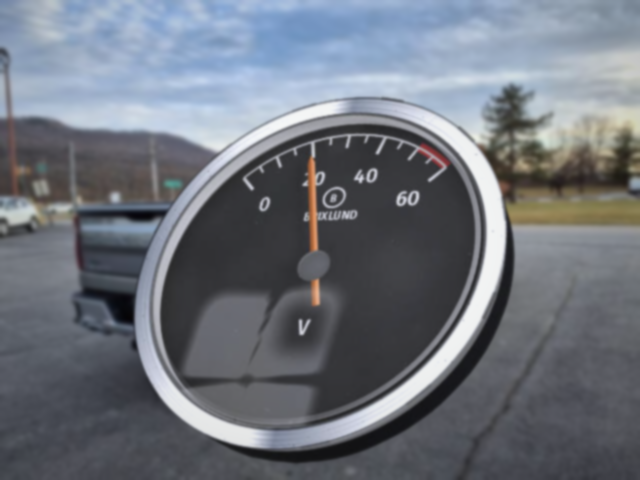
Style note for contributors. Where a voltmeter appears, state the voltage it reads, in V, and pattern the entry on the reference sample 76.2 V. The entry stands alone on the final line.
20 V
